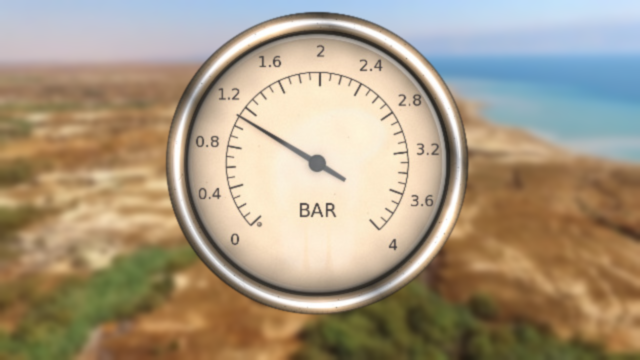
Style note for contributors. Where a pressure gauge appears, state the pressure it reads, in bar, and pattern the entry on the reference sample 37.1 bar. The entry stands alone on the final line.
1.1 bar
